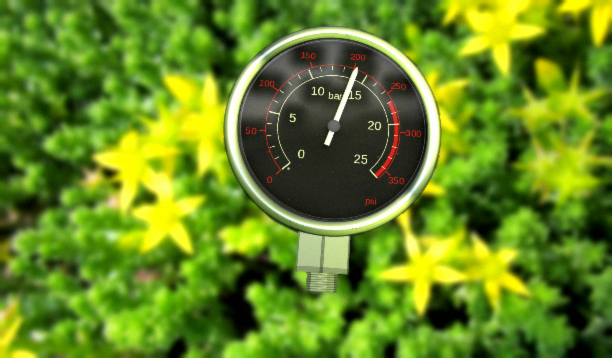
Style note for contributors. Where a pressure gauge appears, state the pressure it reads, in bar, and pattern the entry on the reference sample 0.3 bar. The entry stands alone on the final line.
14 bar
